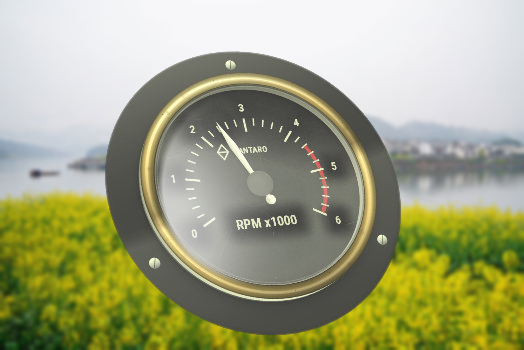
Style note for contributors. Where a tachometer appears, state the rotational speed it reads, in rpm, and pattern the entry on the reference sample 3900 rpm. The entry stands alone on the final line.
2400 rpm
